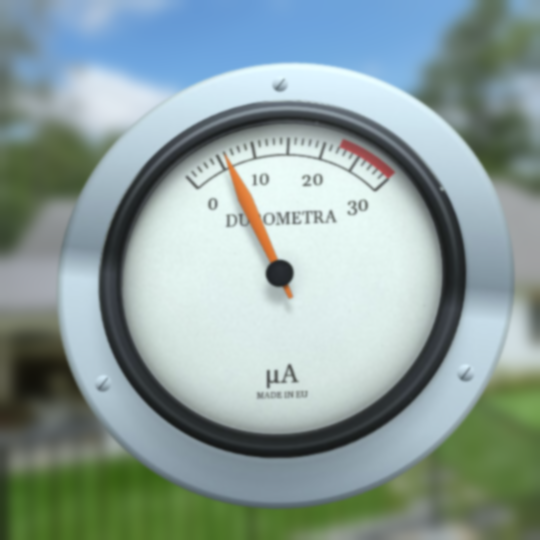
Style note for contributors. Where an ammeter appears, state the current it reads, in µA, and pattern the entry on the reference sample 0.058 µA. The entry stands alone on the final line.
6 µA
